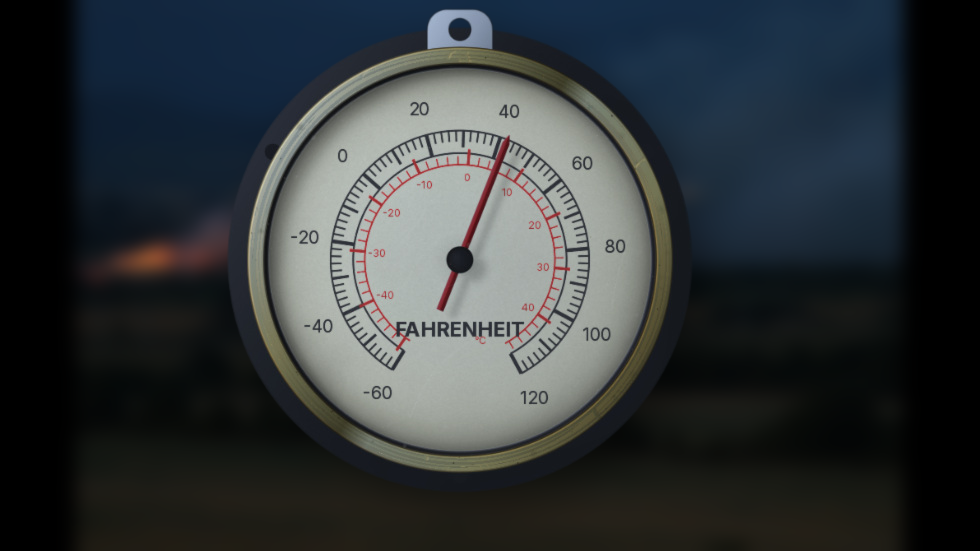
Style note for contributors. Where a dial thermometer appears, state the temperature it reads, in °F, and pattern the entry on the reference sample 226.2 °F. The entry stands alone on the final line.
42 °F
